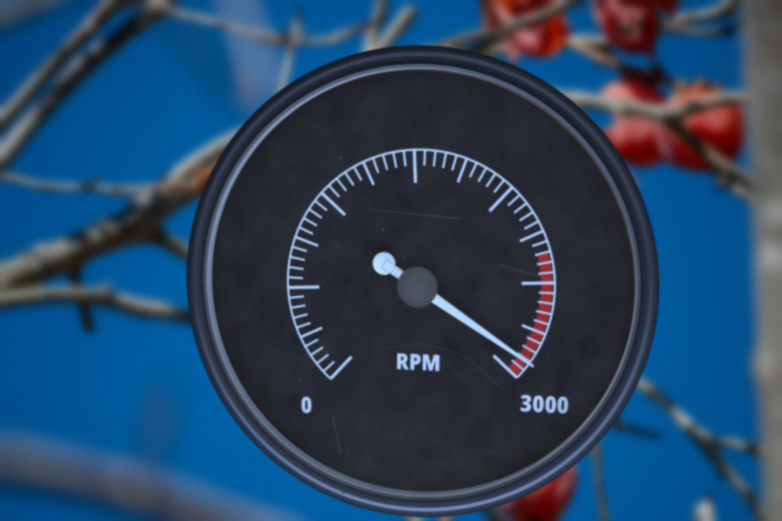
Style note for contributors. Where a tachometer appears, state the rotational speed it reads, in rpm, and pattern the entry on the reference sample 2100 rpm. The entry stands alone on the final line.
2900 rpm
